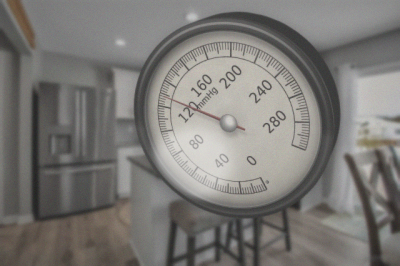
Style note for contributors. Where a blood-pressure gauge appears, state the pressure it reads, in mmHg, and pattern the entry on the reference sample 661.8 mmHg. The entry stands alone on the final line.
130 mmHg
